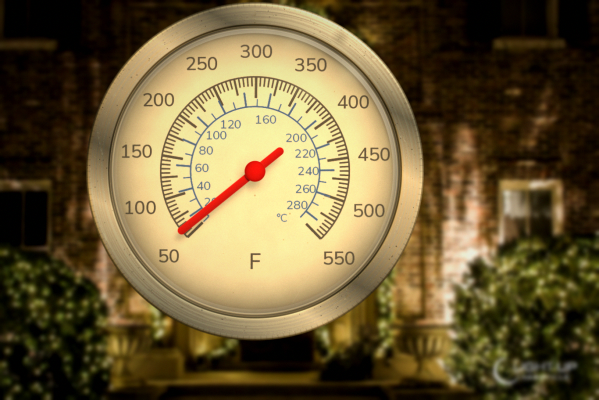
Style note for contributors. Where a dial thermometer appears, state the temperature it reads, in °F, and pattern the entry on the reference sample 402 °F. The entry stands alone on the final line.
60 °F
